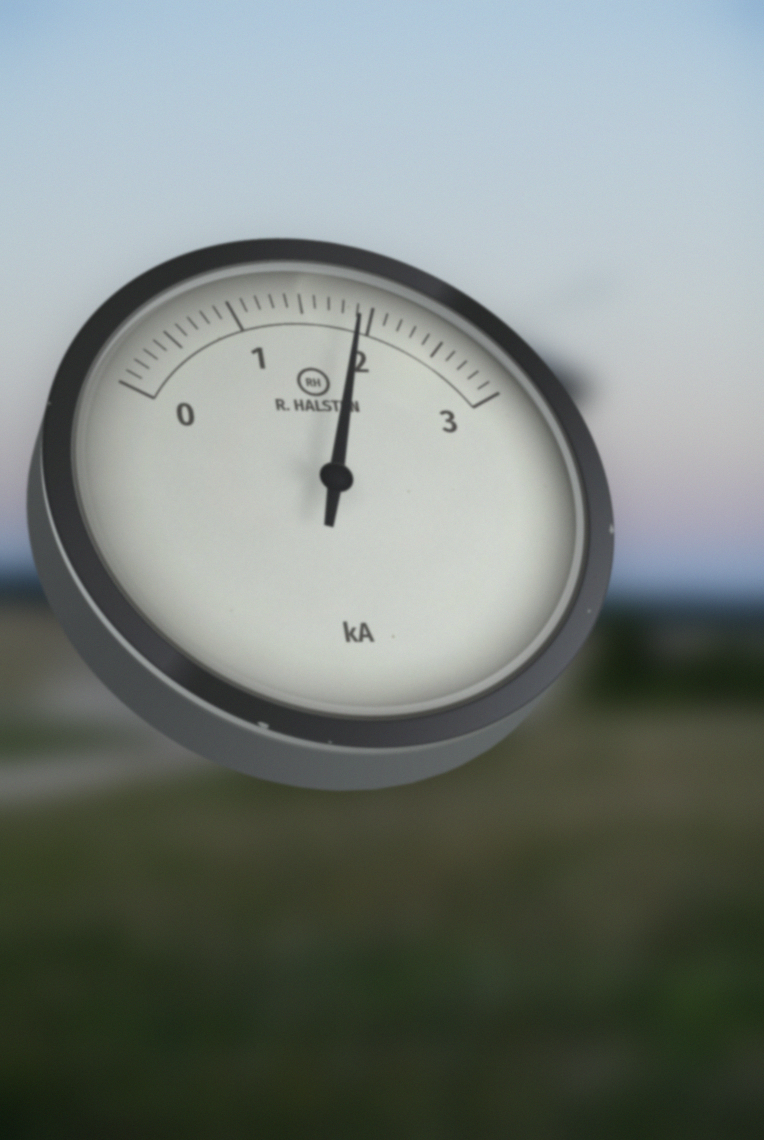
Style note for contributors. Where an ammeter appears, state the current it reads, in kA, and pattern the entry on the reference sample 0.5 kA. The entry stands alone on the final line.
1.9 kA
